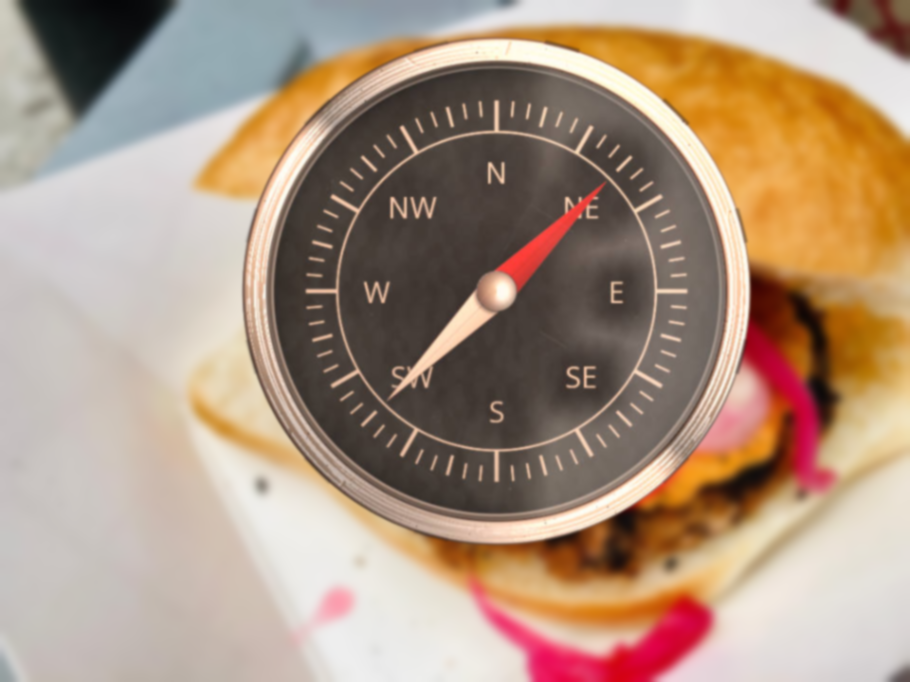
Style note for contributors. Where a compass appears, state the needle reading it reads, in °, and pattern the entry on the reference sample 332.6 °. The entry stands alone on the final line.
45 °
